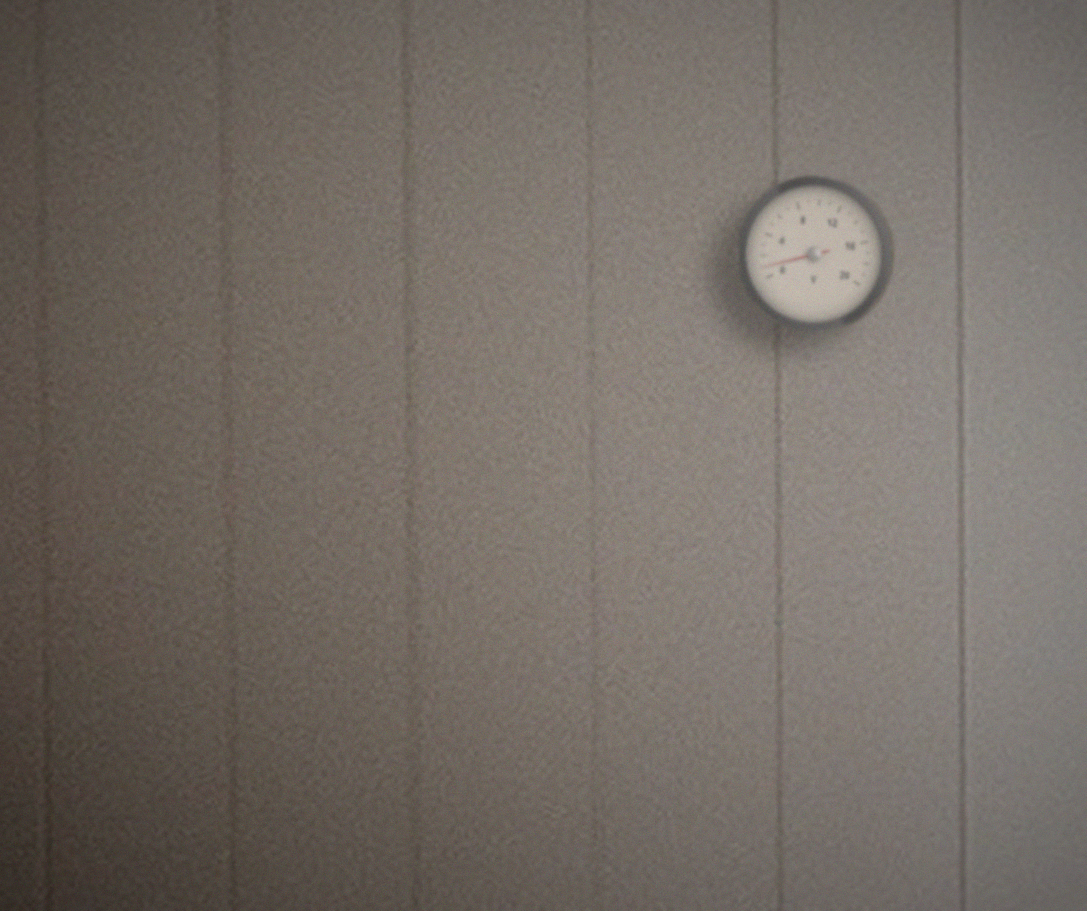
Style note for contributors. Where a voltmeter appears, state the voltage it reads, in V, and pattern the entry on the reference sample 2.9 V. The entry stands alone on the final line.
1 V
